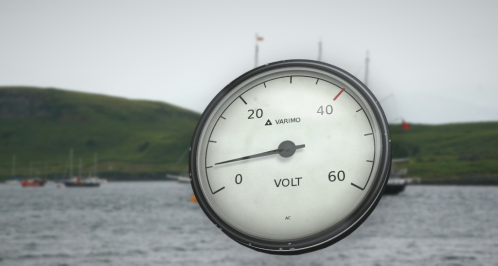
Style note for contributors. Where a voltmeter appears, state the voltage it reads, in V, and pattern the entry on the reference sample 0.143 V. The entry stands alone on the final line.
5 V
